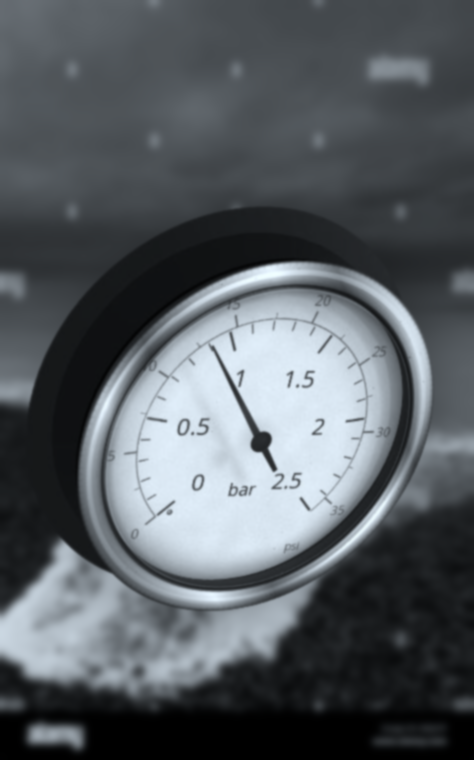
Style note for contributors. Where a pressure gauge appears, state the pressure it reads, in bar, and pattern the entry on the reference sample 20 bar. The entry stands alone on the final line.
0.9 bar
